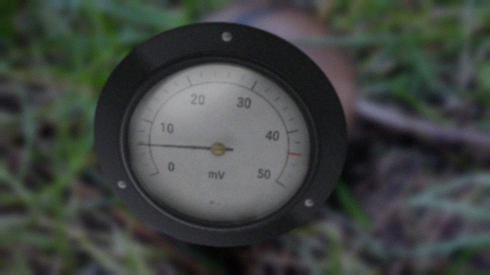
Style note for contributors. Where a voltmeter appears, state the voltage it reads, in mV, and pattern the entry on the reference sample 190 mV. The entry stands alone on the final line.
6 mV
